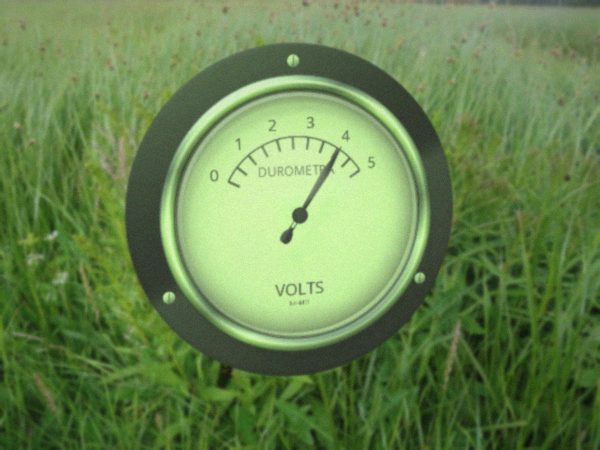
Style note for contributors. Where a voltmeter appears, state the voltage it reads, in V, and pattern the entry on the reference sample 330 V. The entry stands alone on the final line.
4 V
